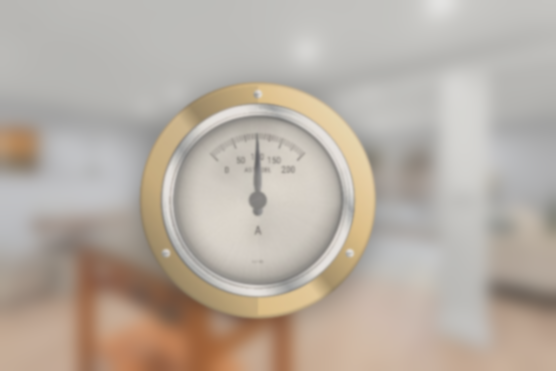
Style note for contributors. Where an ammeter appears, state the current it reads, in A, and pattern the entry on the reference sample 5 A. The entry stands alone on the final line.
100 A
